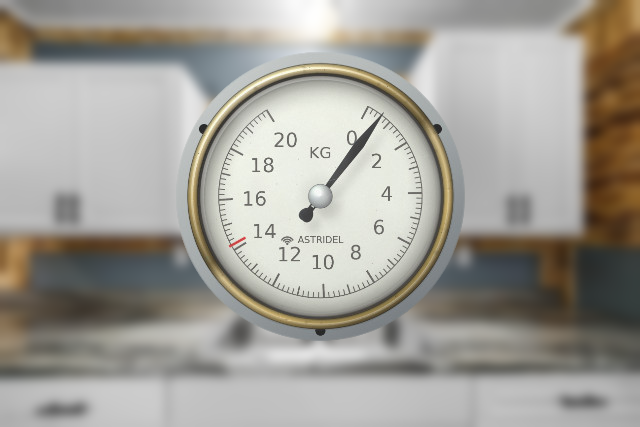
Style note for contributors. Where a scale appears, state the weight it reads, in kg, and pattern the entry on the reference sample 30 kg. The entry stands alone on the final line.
0.6 kg
